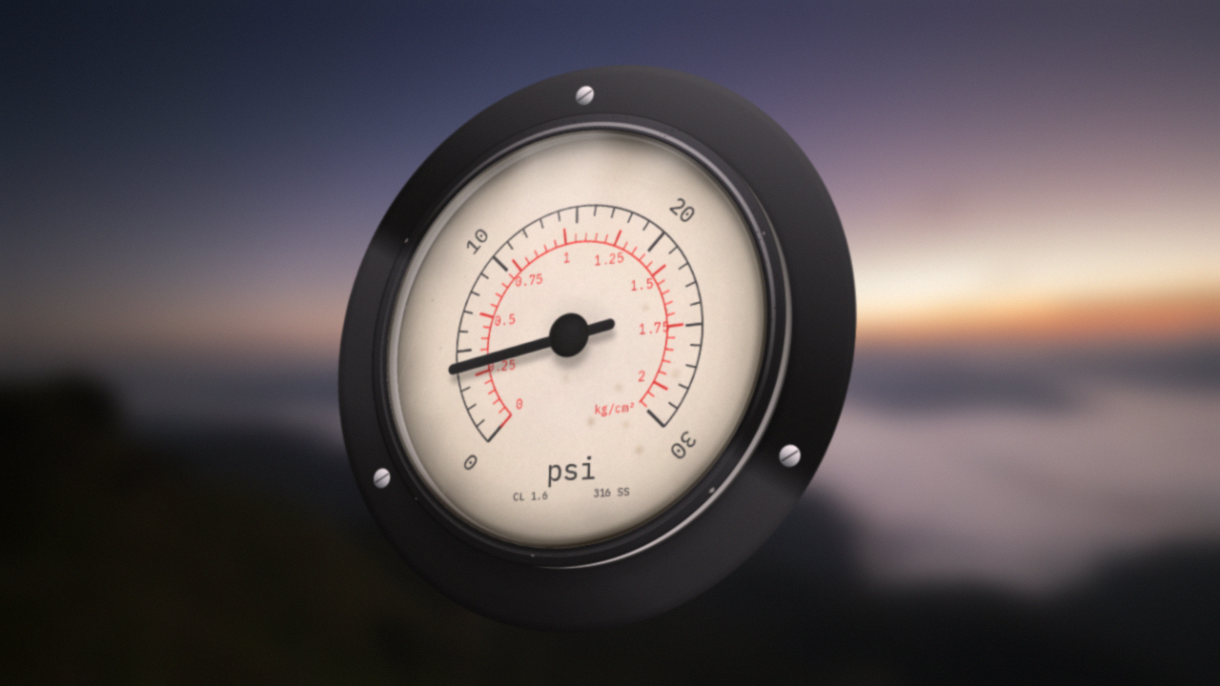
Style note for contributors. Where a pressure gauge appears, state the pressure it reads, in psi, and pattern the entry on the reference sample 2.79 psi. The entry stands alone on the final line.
4 psi
